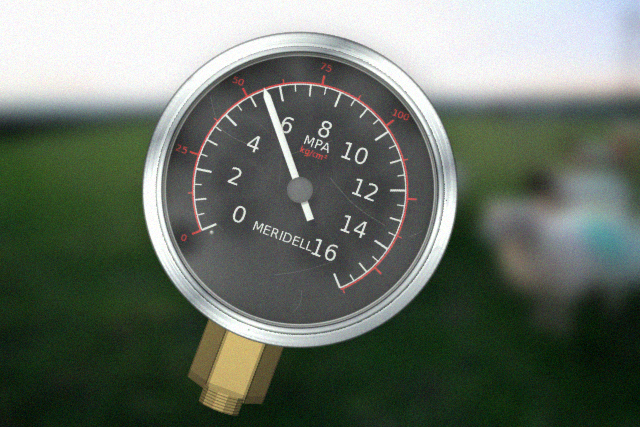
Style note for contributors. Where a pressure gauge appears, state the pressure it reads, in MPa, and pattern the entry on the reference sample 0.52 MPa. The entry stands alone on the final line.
5.5 MPa
